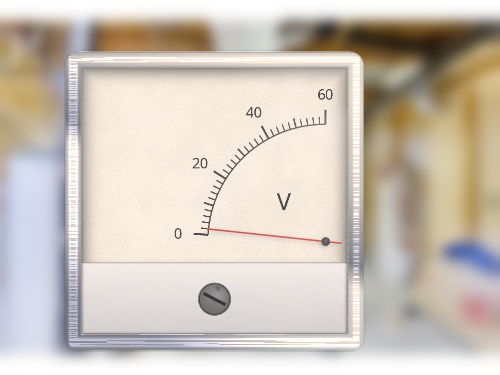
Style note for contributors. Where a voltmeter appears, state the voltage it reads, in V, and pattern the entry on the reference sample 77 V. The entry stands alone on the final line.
2 V
